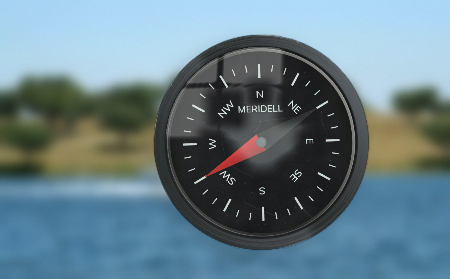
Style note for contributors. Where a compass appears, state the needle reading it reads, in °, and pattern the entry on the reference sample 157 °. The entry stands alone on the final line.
240 °
